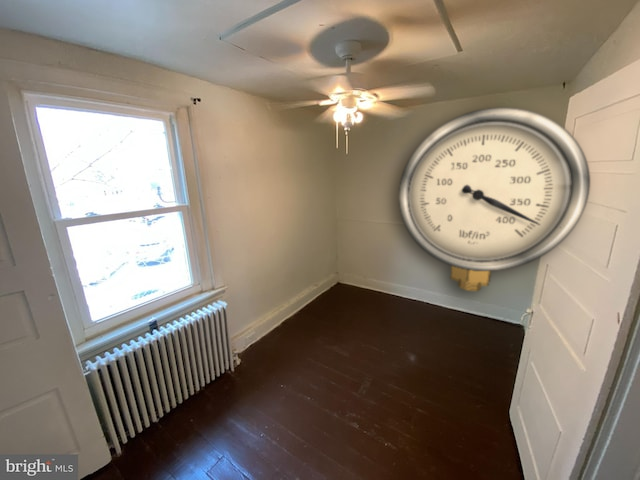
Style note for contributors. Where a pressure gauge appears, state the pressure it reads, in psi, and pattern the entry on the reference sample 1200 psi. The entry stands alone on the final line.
375 psi
